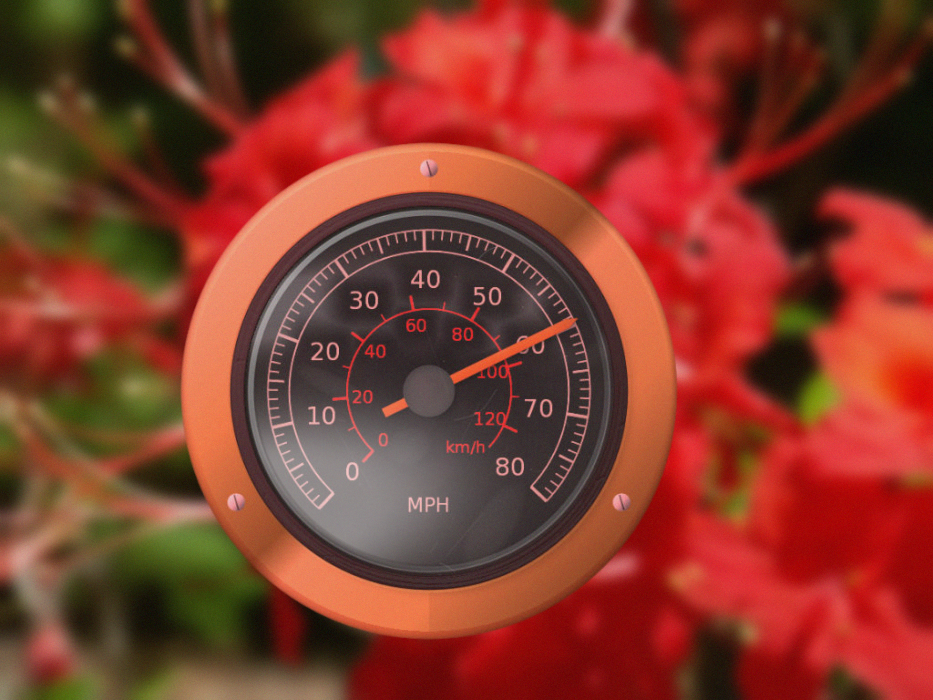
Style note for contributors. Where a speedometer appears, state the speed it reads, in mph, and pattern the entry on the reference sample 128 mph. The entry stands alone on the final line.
59.5 mph
